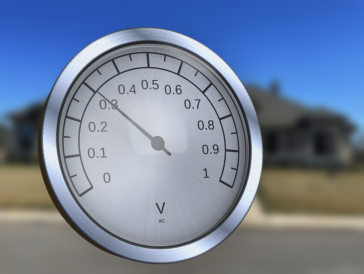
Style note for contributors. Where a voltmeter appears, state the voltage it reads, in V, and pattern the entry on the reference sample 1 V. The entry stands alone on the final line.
0.3 V
